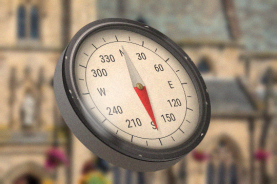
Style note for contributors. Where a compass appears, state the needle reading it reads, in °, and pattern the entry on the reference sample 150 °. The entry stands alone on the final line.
180 °
